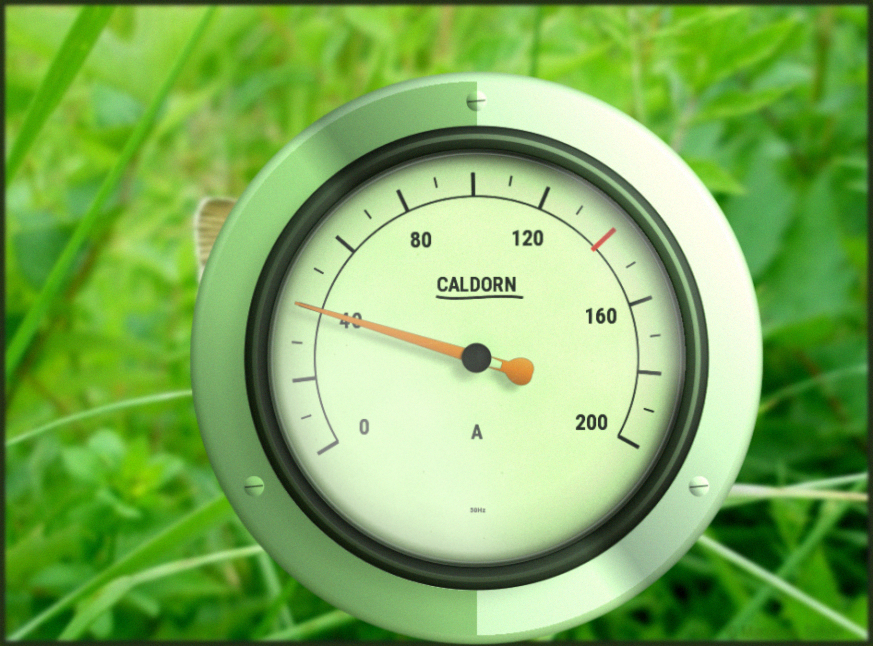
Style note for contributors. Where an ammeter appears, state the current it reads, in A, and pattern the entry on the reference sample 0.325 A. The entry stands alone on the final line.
40 A
